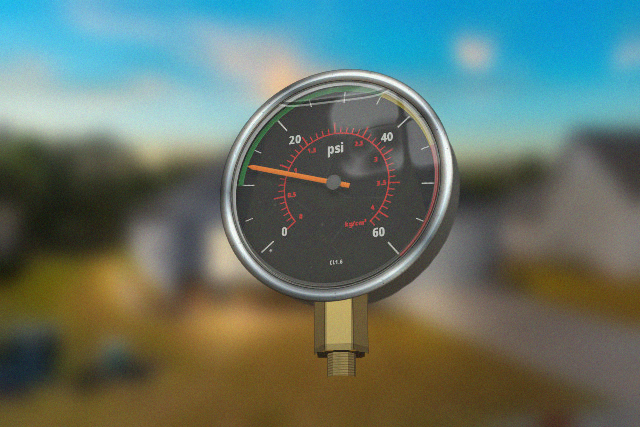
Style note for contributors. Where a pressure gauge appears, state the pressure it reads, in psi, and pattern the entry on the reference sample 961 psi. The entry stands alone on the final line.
12.5 psi
